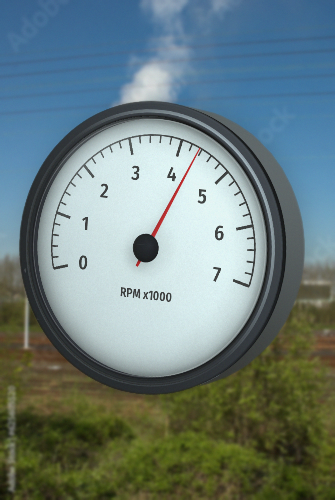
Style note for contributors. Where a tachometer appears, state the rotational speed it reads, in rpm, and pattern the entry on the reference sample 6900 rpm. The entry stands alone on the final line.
4400 rpm
